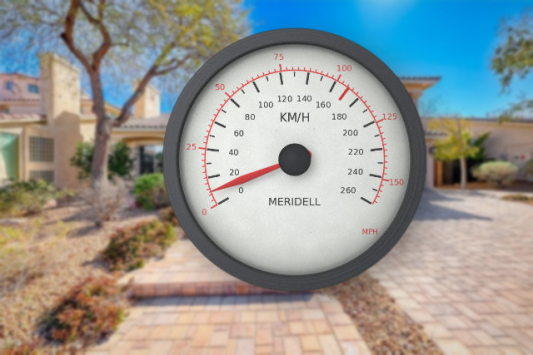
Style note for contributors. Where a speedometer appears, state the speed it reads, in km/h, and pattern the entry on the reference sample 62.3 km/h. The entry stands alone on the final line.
10 km/h
